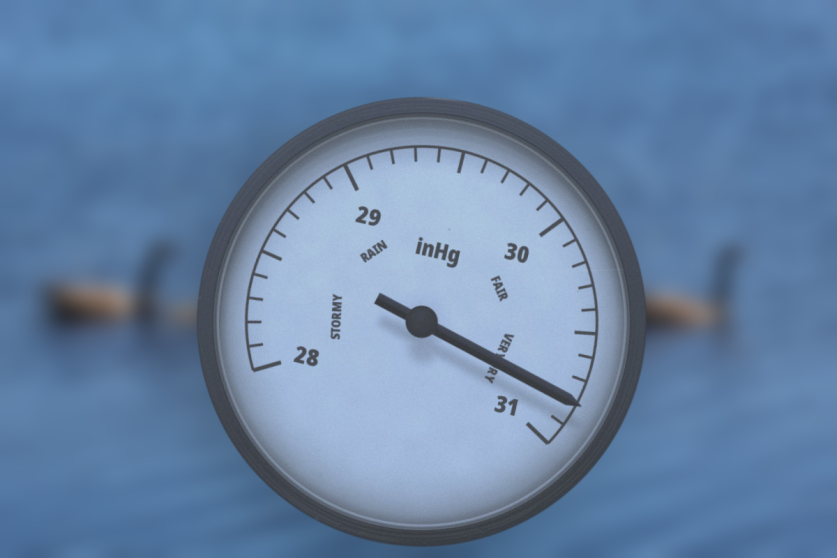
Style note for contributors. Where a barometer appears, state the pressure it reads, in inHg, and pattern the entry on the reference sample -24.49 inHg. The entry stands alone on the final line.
30.8 inHg
